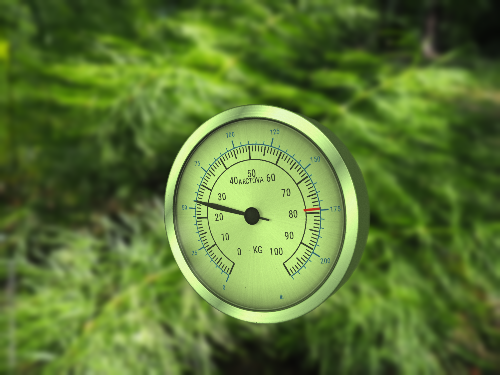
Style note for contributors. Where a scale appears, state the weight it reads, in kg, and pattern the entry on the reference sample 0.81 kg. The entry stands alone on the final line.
25 kg
